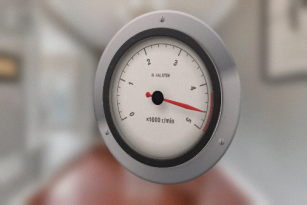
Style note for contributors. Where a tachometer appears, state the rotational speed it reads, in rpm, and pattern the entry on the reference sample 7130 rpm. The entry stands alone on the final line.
4600 rpm
